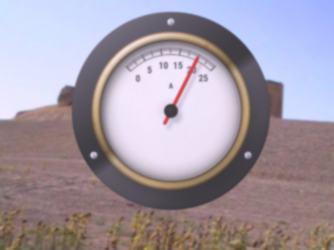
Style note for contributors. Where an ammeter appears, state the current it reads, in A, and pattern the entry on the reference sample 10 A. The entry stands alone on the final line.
20 A
